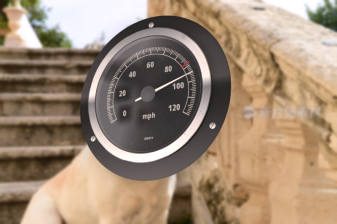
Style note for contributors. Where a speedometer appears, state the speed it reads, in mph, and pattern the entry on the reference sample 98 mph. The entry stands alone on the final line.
95 mph
